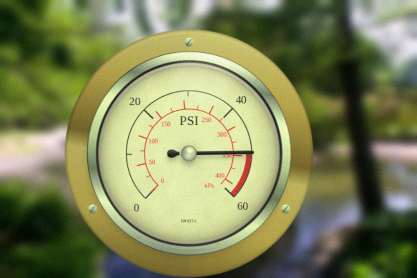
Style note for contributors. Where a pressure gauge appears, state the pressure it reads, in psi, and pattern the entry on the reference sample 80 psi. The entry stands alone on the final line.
50 psi
